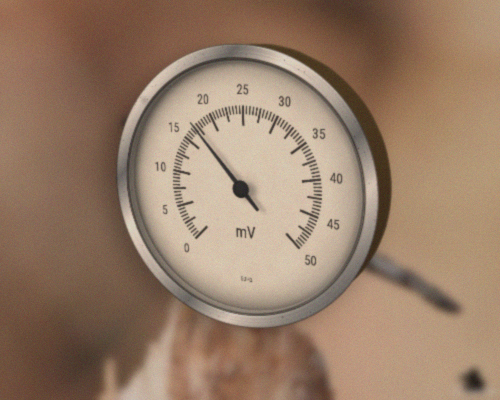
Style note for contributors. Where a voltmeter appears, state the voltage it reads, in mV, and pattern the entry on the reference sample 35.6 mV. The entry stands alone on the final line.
17.5 mV
